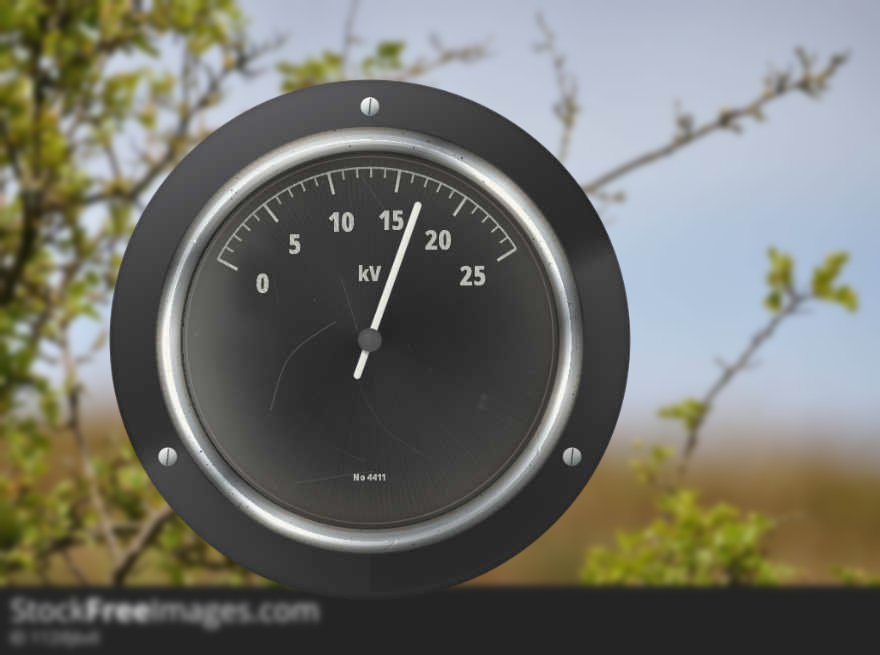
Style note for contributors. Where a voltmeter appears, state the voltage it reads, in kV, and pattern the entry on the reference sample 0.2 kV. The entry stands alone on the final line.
17 kV
